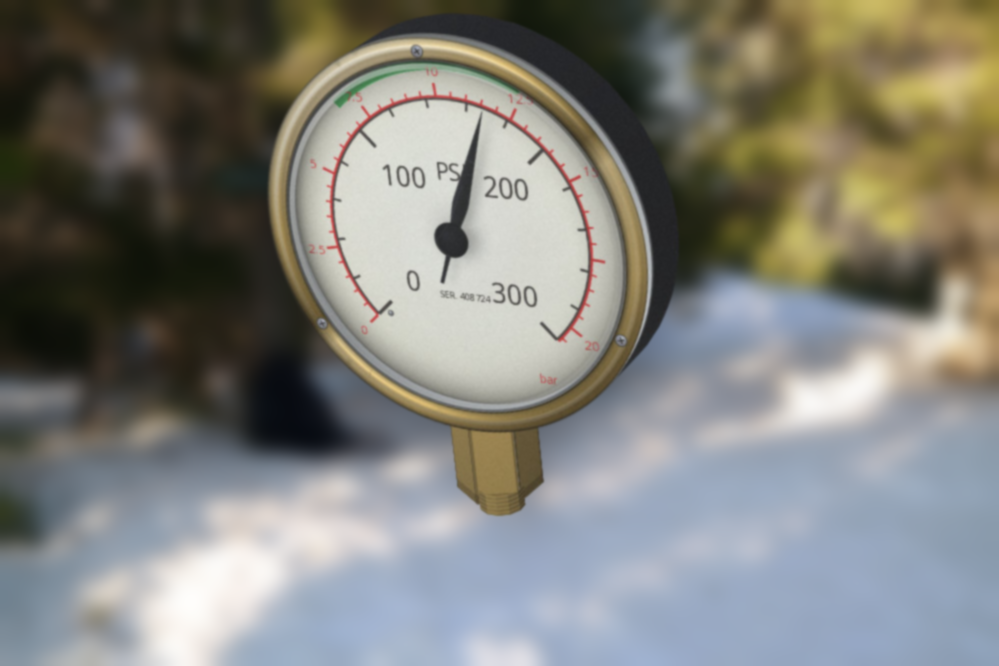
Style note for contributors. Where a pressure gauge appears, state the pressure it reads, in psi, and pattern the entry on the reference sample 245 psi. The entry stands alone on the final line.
170 psi
